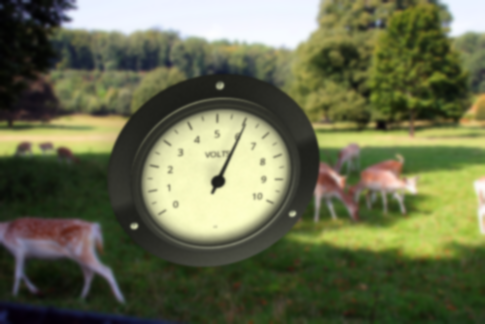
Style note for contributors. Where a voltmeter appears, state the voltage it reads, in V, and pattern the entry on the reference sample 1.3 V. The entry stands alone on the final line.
6 V
